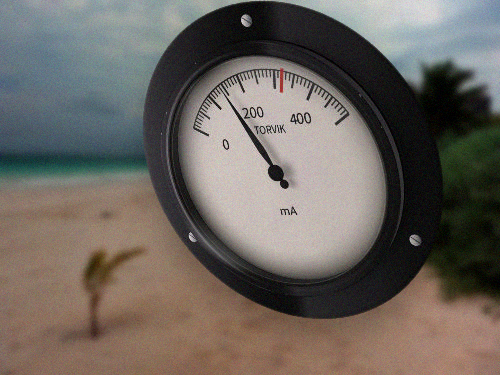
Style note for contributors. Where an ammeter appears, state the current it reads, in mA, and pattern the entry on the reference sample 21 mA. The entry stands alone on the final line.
150 mA
